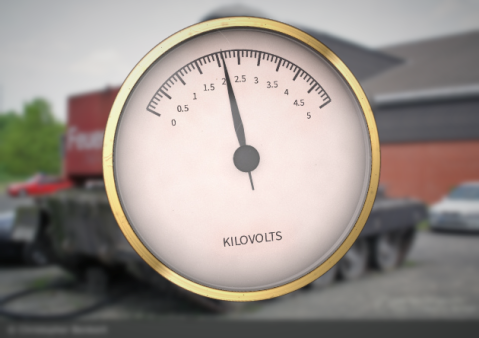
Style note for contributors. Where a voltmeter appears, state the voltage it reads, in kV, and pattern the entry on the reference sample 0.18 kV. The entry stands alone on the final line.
2.1 kV
